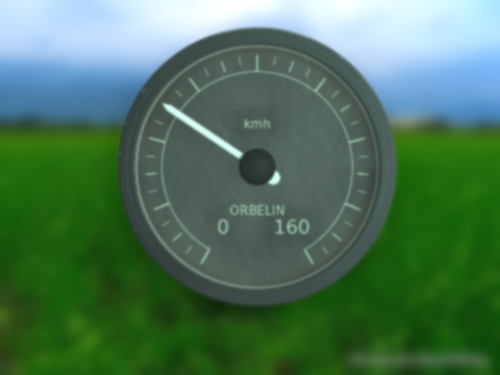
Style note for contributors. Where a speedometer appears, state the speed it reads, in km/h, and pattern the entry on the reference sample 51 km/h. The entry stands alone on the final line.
50 km/h
